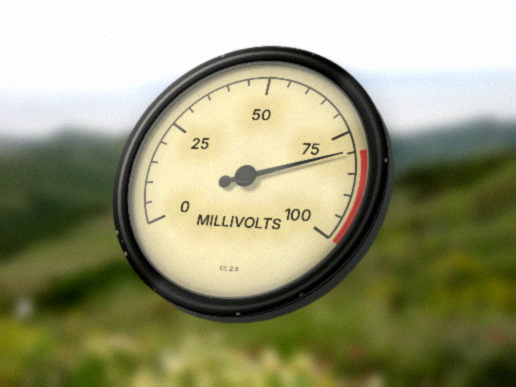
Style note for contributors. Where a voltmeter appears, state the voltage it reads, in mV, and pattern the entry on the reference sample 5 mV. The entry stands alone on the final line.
80 mV
